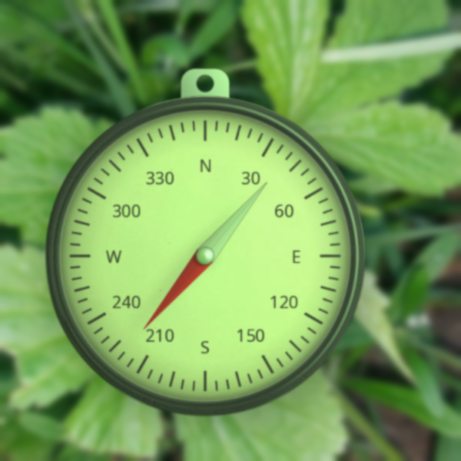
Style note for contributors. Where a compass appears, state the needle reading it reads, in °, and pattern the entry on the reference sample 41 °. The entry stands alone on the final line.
220 °
